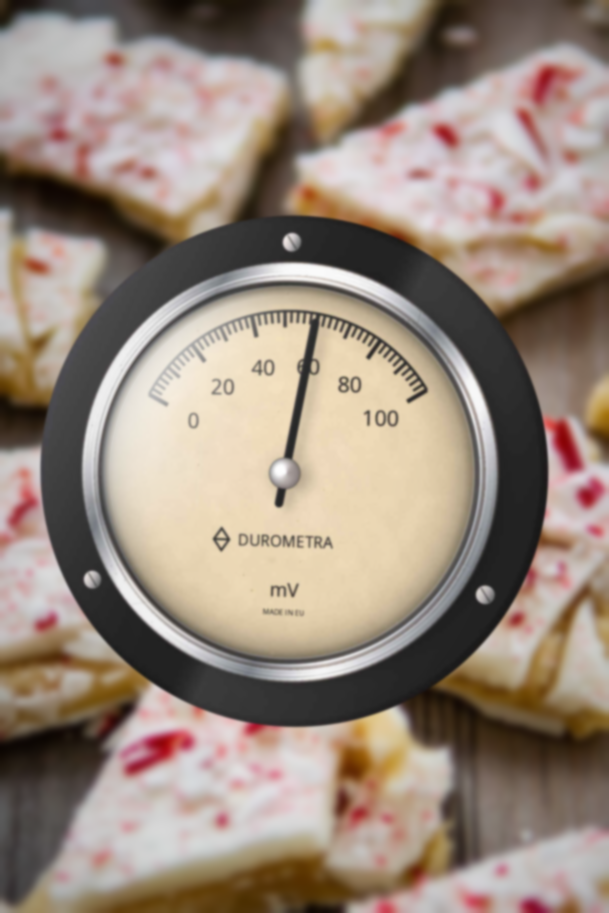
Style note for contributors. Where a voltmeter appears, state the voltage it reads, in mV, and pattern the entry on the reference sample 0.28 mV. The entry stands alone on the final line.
60 mV
